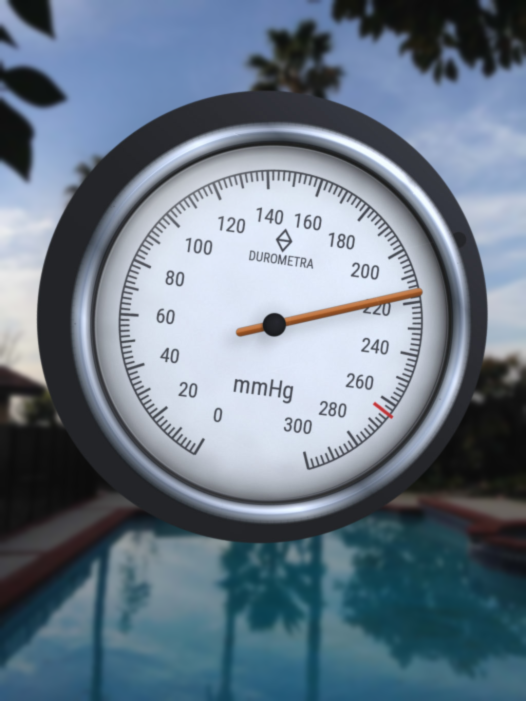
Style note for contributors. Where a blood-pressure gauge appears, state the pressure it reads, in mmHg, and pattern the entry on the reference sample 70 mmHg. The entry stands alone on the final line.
216 mmHg
